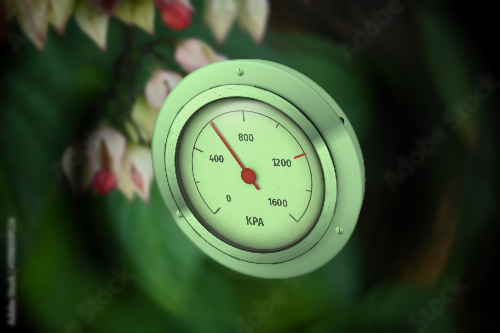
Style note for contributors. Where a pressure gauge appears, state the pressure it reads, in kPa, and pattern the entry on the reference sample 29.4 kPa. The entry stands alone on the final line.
600 kPa
